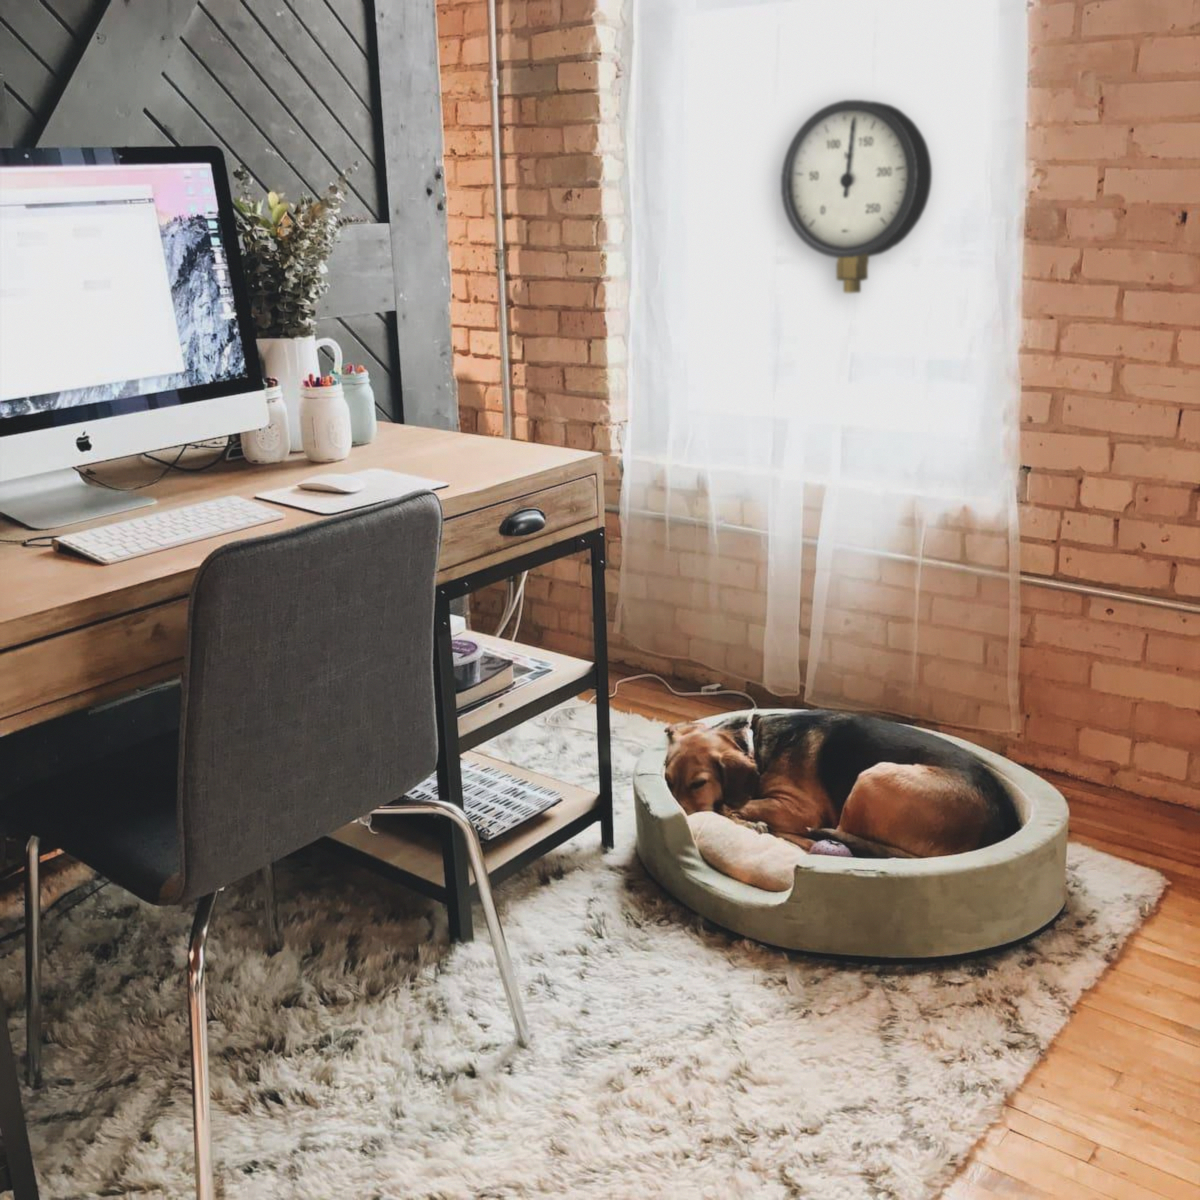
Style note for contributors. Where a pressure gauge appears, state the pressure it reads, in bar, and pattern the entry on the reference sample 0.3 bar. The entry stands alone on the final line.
130 bar
